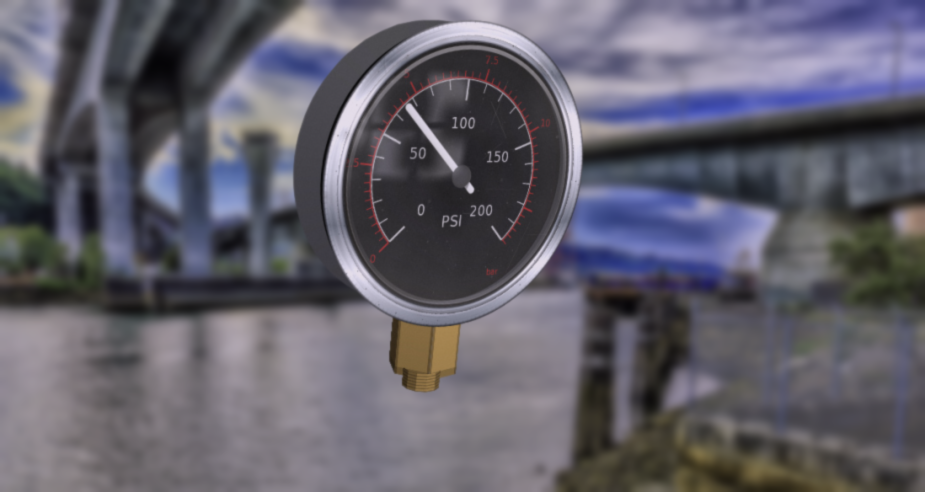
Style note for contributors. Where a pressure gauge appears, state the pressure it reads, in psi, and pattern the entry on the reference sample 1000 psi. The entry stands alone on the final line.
65 psi
